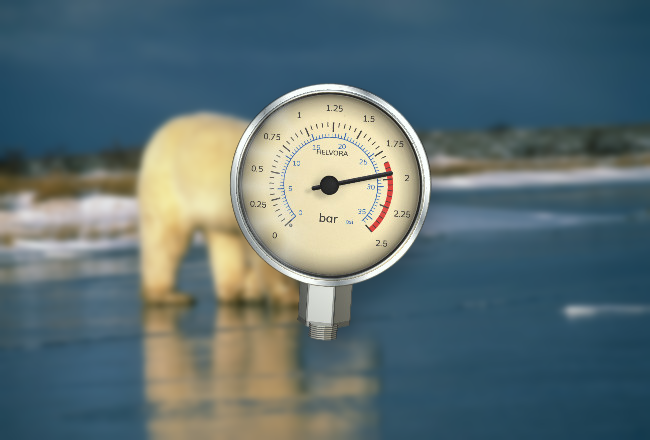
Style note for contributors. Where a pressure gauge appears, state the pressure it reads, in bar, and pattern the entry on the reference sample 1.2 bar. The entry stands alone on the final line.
1.95 bar
